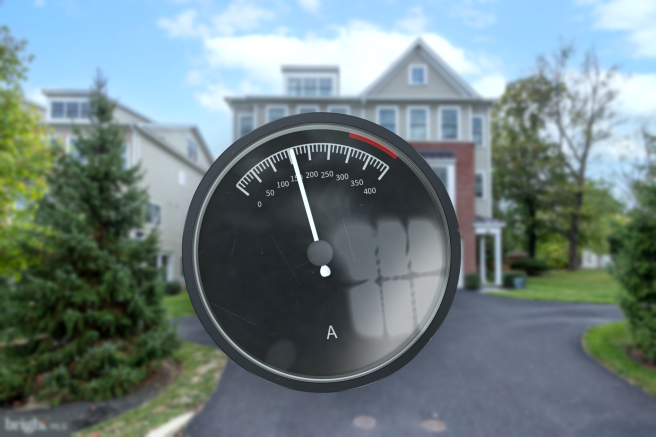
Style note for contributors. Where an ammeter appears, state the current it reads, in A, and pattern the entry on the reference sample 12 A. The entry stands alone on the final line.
160 A
